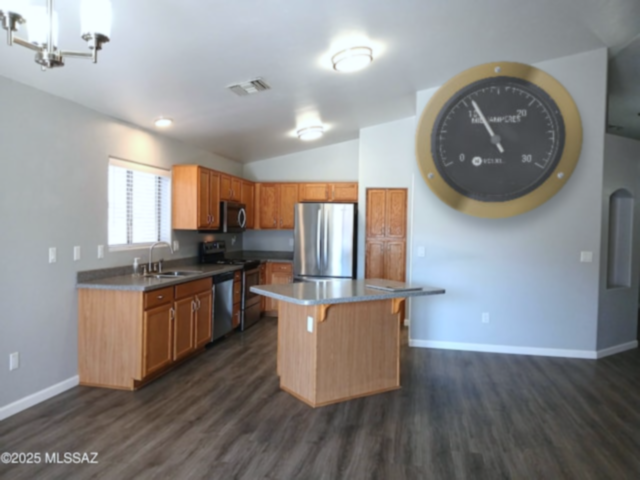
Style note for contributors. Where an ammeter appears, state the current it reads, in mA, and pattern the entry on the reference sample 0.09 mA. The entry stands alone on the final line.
11 mA
